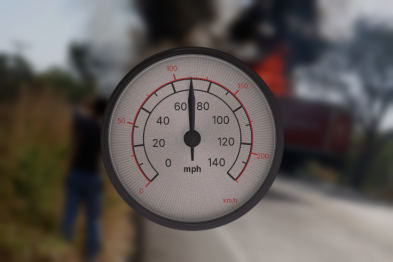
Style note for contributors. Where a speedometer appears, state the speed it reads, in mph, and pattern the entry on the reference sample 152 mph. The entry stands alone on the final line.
70 mph
